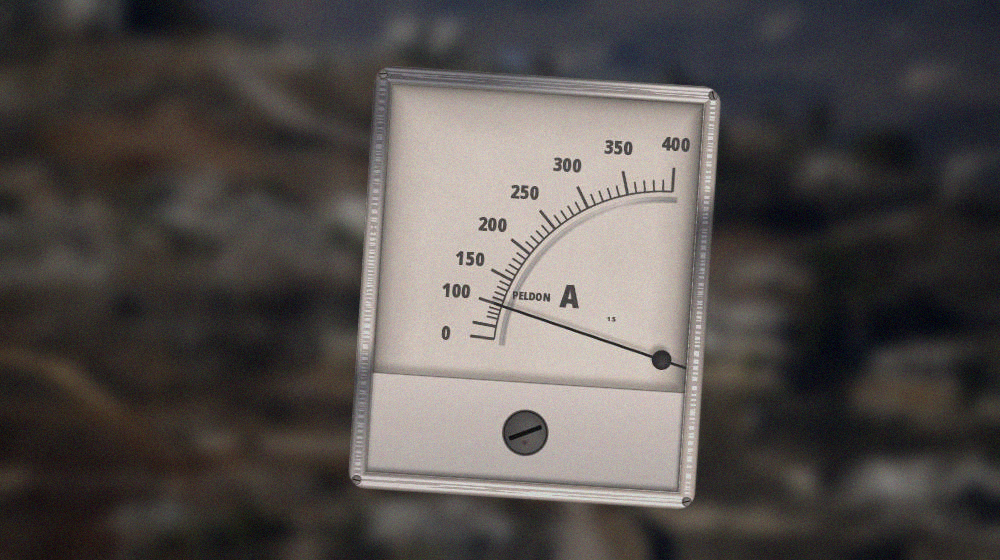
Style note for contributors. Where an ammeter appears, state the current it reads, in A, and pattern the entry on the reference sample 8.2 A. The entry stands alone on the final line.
100 A
